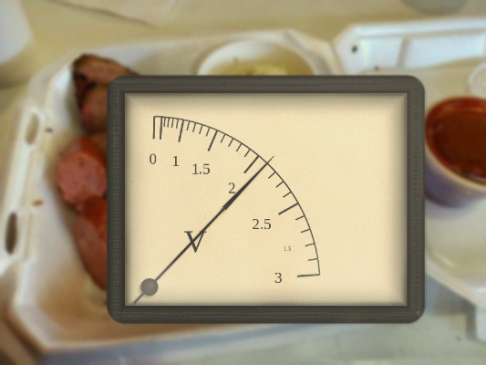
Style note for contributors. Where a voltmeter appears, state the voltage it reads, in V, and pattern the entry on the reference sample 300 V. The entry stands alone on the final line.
2.1 V
